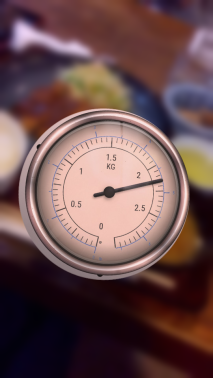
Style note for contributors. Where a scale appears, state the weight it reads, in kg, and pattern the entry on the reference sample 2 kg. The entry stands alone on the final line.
2.15 kg
